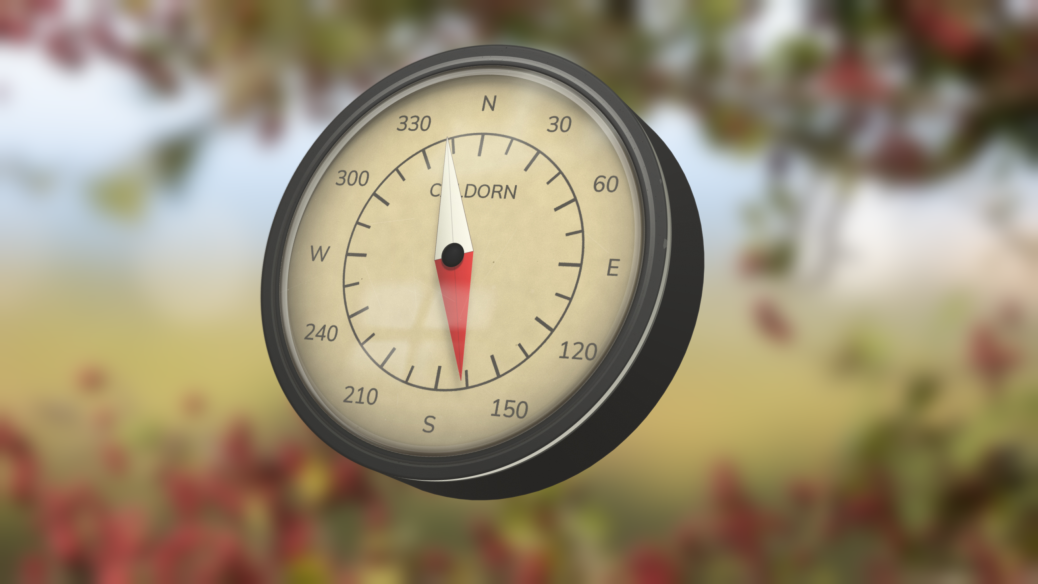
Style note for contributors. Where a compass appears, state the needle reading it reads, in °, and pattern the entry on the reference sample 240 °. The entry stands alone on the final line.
165 °
